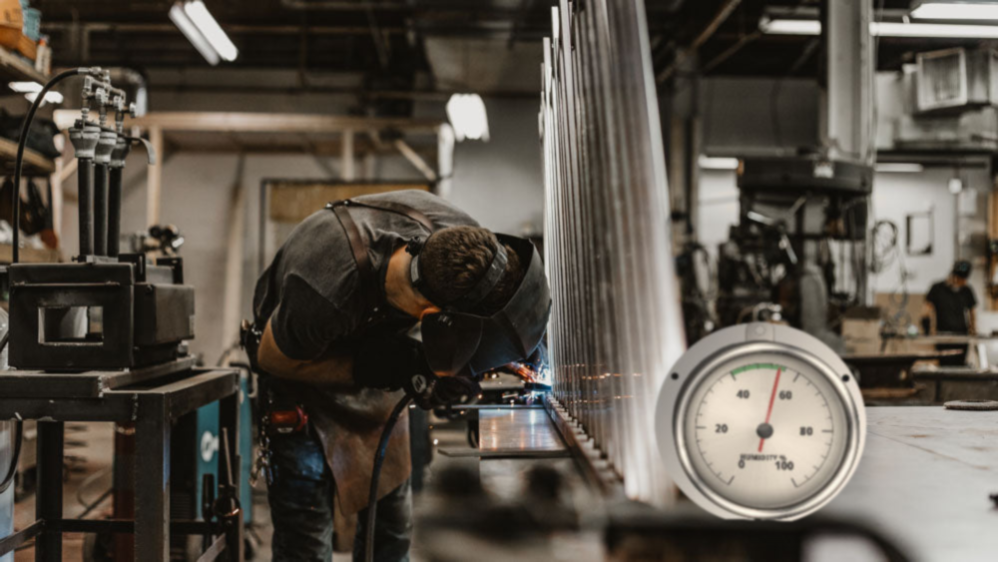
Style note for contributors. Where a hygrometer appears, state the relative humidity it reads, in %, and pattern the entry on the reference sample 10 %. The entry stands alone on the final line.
54 %
